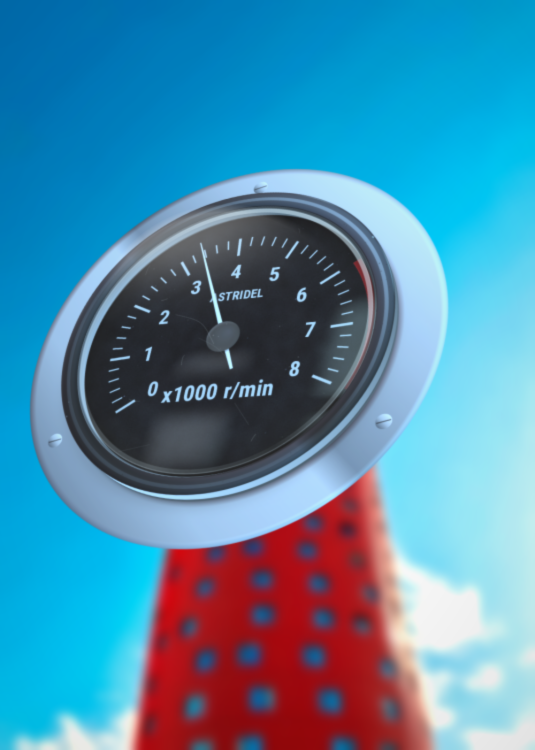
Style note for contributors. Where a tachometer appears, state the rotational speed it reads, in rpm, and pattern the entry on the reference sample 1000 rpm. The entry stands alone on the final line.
3400 rpm
